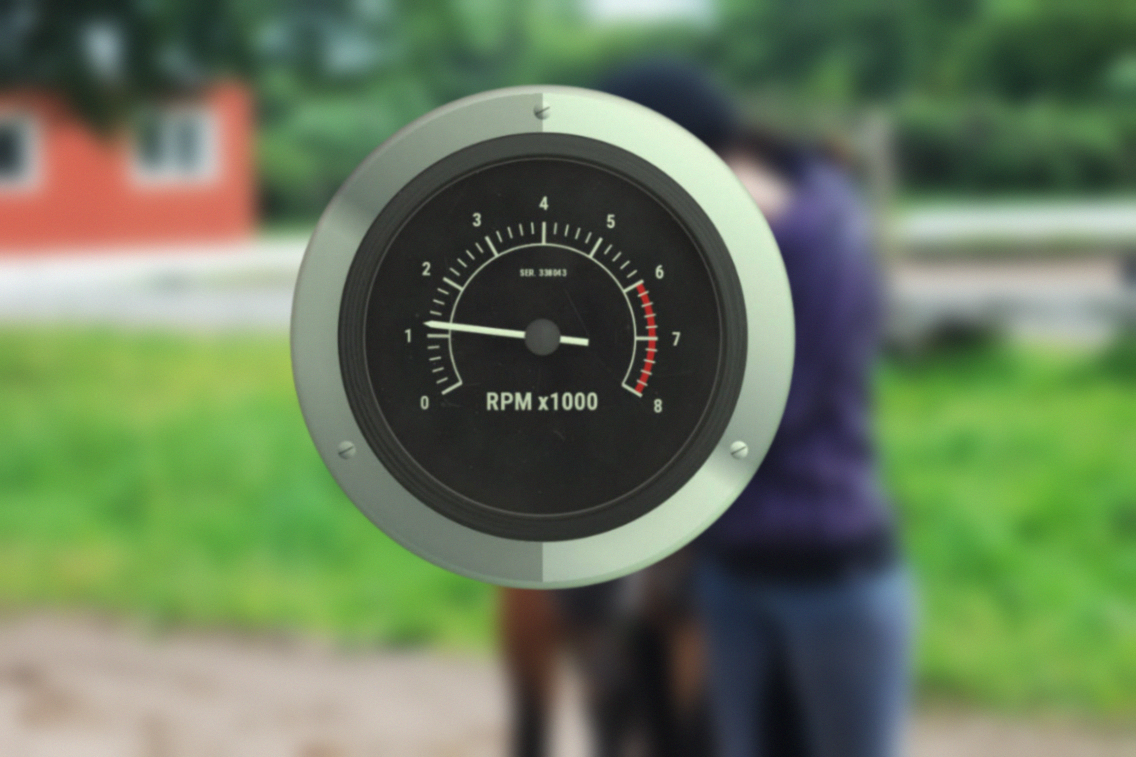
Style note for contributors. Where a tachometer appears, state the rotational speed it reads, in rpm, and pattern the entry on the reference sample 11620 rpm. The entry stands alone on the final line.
1200 rpm
